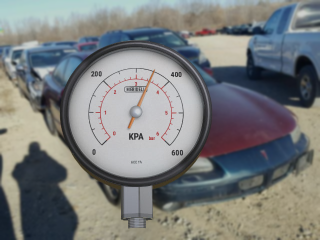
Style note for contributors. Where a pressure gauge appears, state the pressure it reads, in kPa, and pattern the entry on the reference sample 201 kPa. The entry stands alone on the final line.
350 kPa
